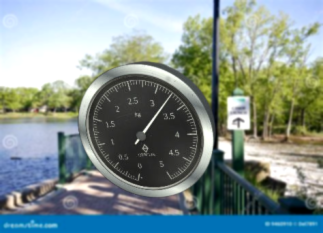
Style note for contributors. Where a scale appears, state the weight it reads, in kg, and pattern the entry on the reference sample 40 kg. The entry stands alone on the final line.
3.25 kg
